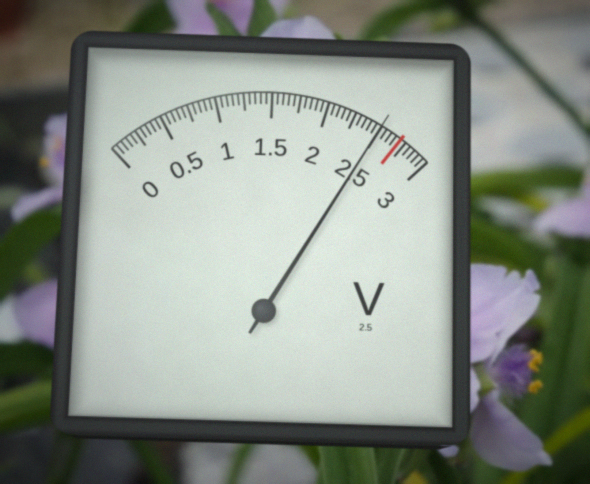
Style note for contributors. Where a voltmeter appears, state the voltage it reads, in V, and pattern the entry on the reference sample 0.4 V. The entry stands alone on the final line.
2.5 V
